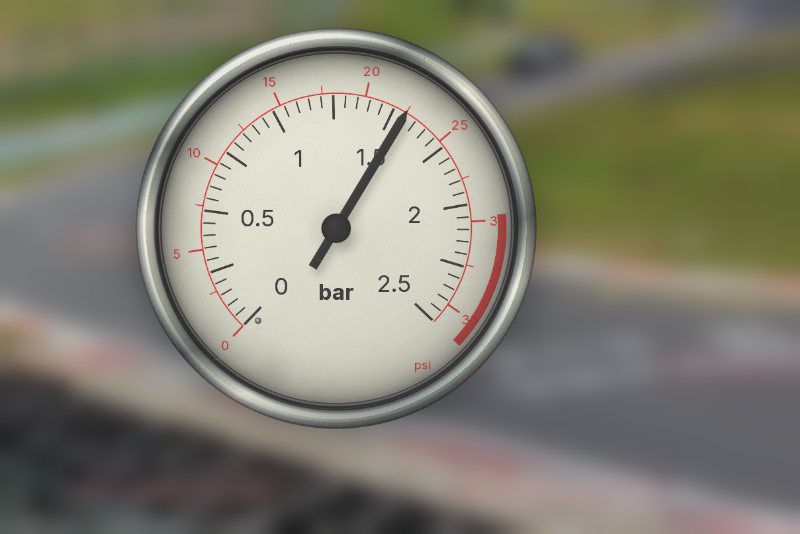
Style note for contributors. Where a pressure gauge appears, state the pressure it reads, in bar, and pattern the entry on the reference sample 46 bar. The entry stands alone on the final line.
1.55 bar
